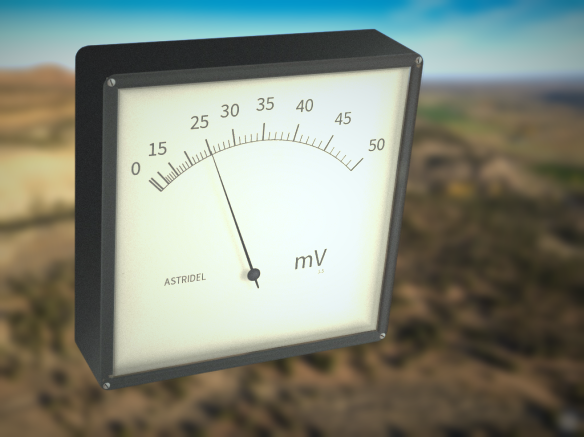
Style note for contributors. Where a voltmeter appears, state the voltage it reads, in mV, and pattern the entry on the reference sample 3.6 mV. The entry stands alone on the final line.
25 mV
